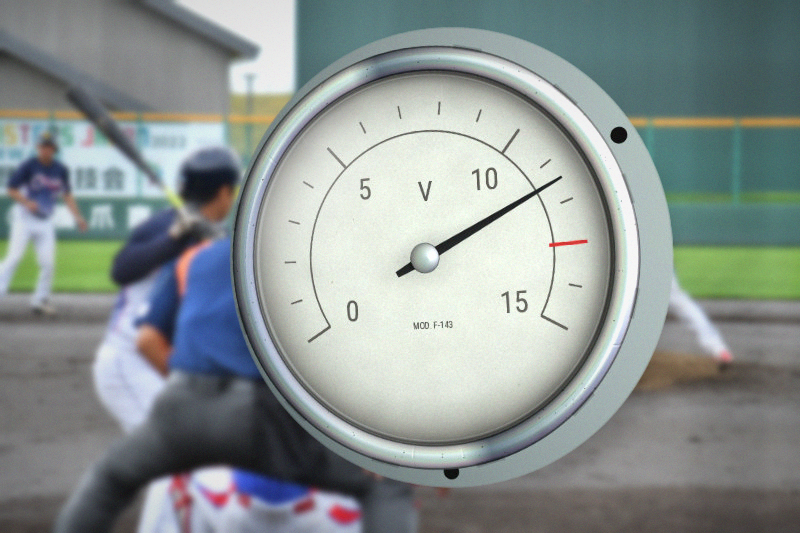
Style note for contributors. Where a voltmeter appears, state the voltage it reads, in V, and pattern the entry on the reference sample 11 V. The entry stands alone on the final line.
11.5 V
